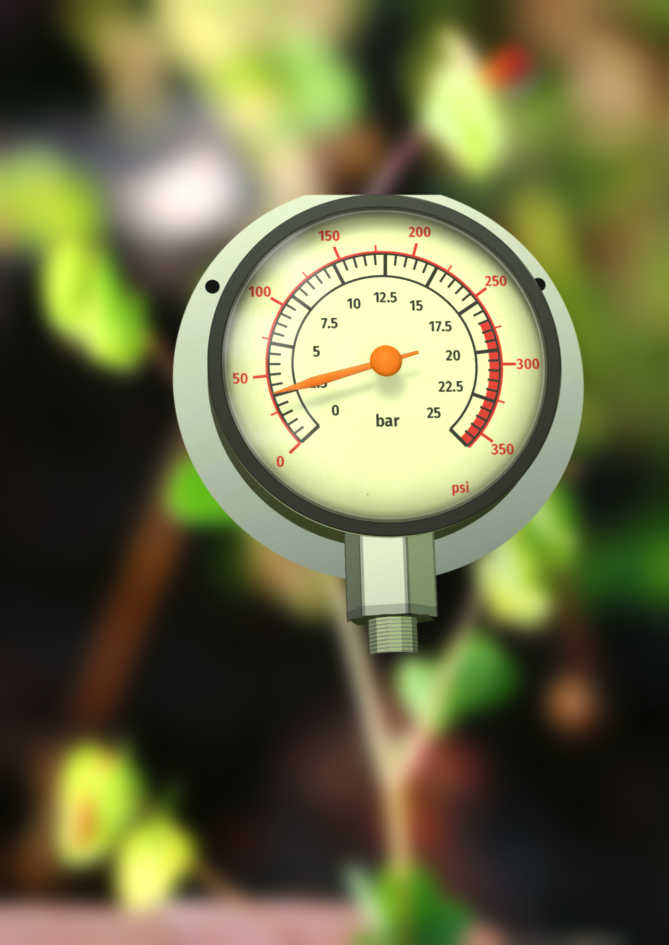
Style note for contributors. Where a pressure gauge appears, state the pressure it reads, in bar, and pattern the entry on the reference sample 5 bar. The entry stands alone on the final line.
2.5 bar
